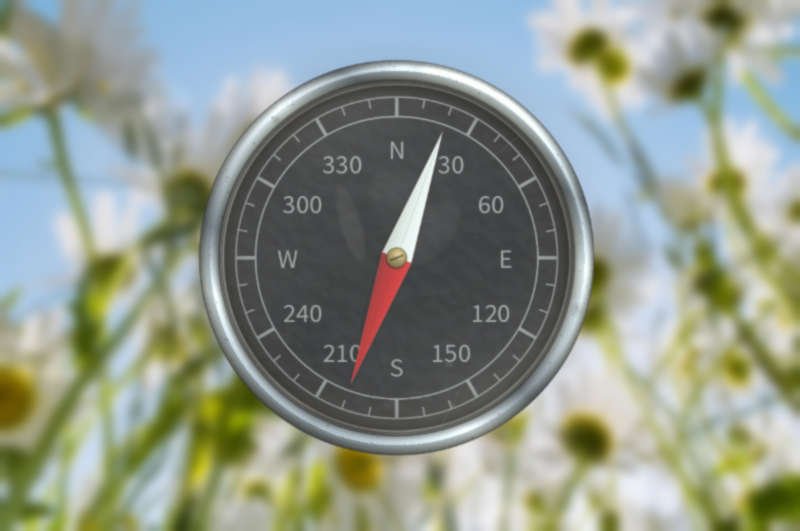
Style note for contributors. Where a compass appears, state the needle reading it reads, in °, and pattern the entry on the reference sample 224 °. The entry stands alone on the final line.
200 °
